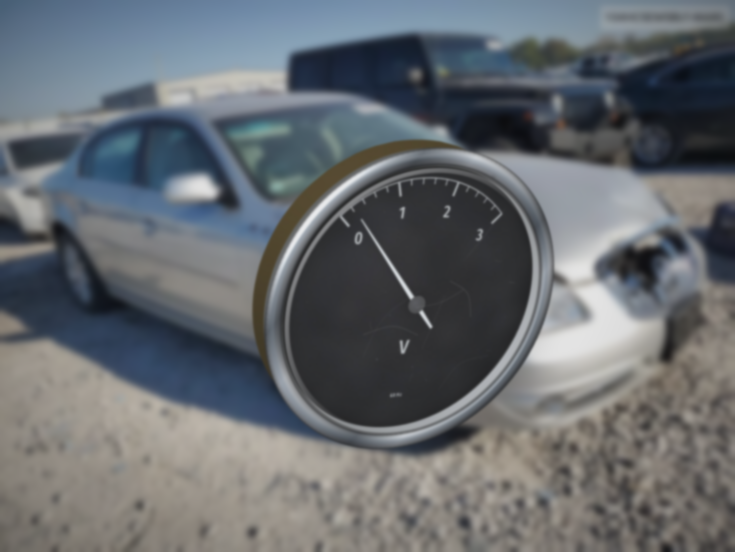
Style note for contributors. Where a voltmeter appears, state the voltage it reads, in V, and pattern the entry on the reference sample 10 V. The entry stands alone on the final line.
0.2 V
